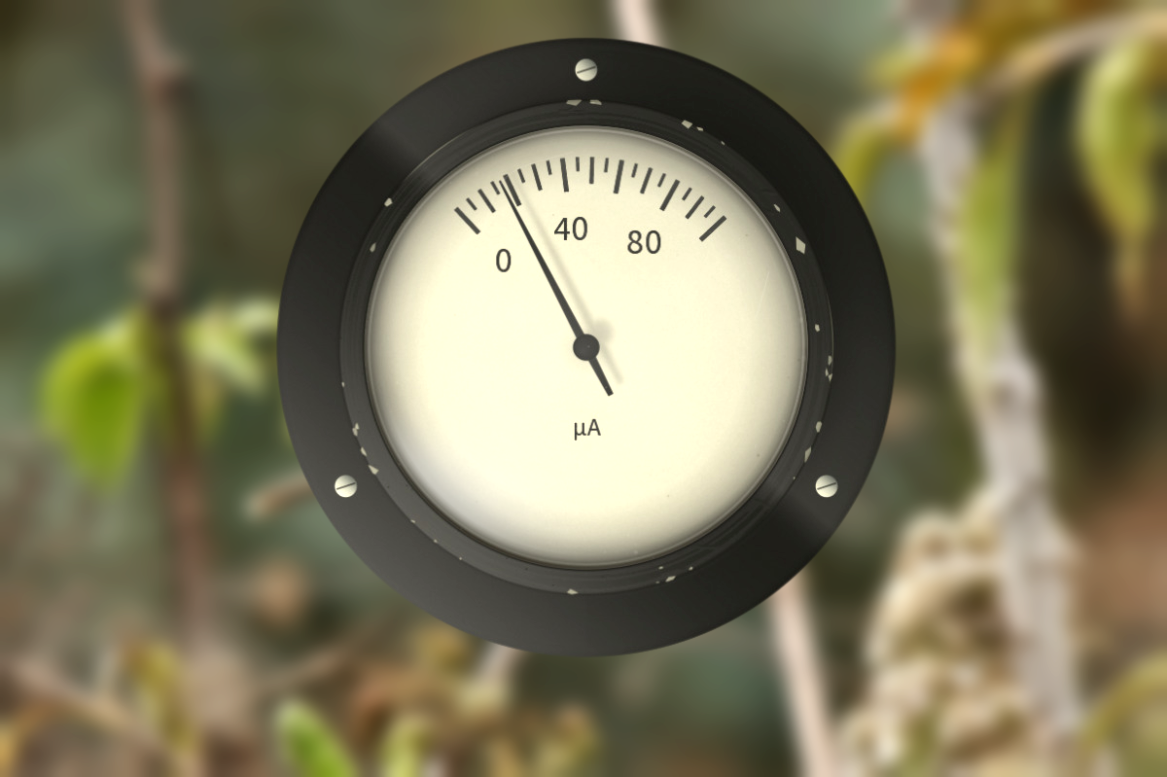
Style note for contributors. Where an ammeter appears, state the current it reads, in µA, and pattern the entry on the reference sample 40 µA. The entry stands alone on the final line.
17.5 µA
